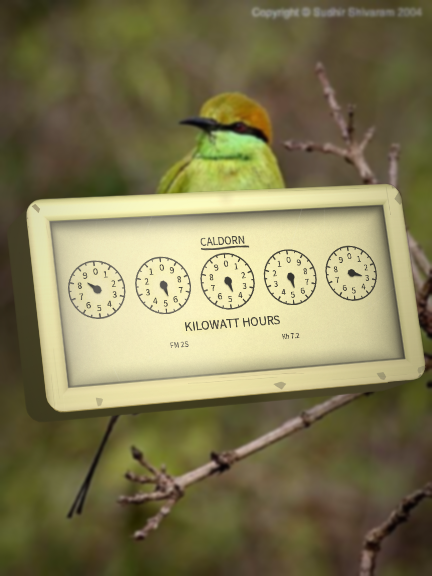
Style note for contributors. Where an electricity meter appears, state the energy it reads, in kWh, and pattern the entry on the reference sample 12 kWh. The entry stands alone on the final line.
85453 kWh
